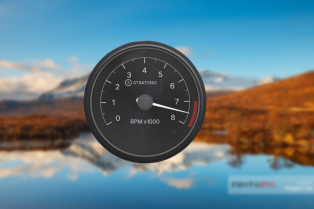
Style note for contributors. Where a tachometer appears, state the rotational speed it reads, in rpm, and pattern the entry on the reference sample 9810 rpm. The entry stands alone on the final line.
7500 rpm
